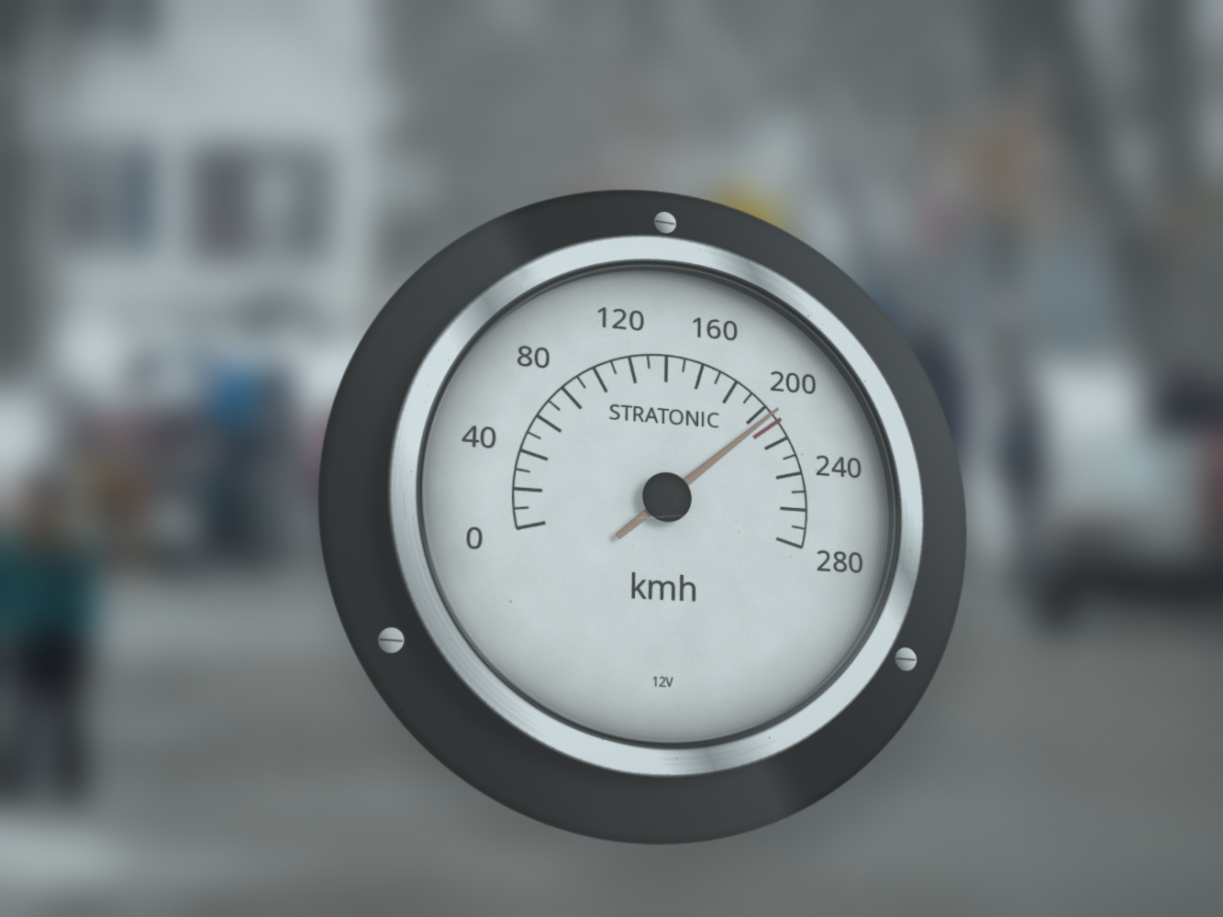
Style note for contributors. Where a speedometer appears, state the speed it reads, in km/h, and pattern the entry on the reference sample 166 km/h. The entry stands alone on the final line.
205 km/h
